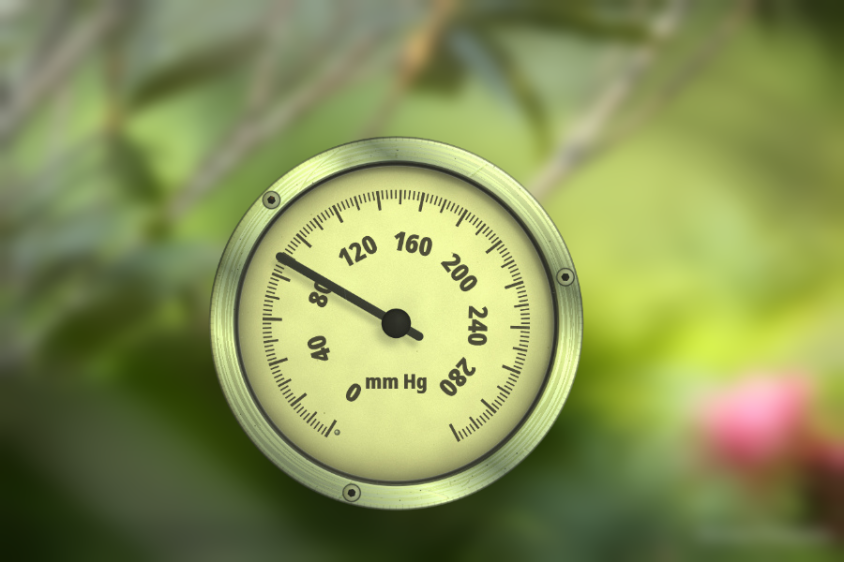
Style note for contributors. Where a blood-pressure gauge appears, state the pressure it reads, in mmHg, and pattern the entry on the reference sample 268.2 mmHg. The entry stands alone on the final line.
88 mmHg
